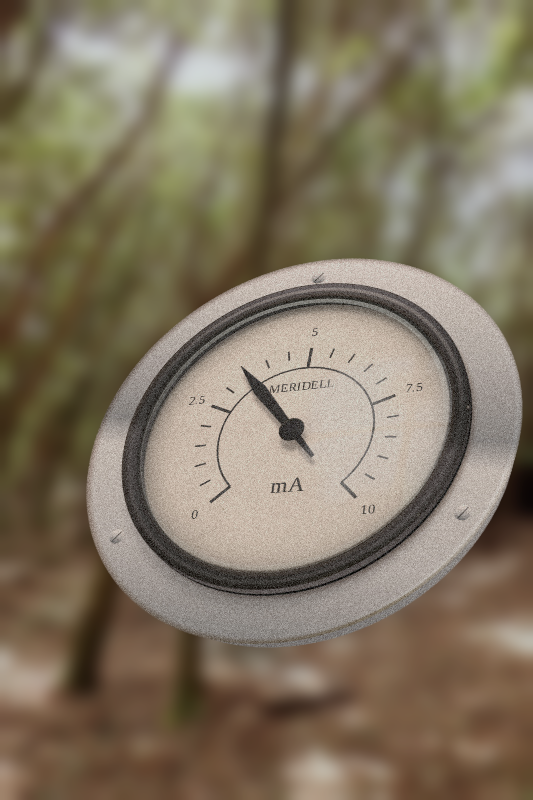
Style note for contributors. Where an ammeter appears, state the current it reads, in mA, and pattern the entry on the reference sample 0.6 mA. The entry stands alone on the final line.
3.5 mA
